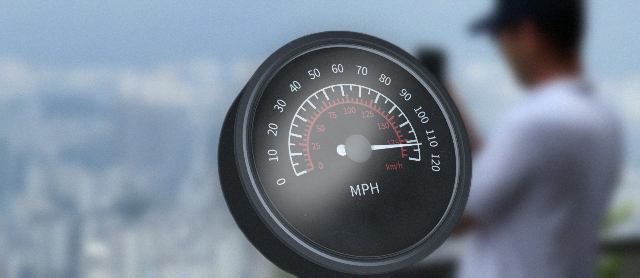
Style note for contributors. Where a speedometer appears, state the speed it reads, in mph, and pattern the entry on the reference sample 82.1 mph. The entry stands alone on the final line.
112.5 mph
